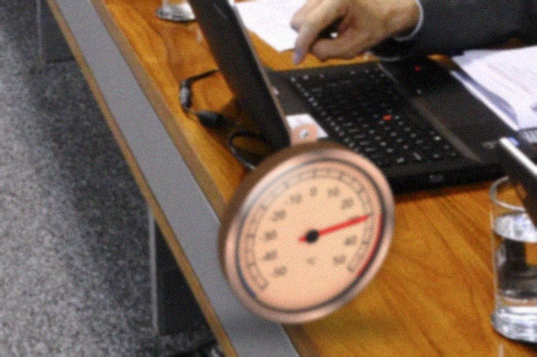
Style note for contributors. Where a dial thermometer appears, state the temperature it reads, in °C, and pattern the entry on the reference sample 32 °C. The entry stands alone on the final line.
30 °C
